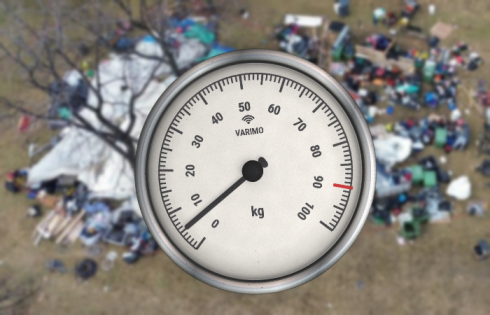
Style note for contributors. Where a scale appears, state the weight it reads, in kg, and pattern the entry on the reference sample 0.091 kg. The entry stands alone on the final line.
5 kg
